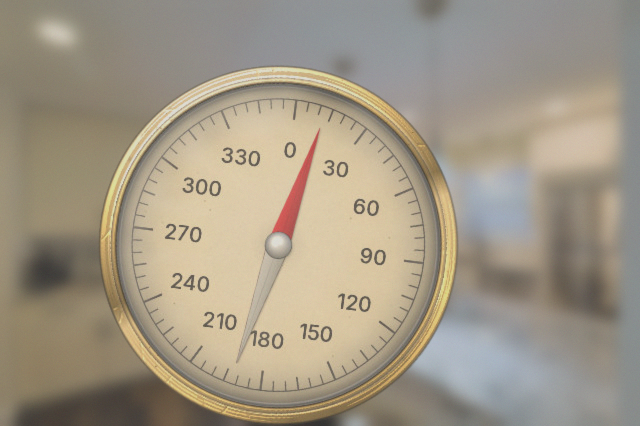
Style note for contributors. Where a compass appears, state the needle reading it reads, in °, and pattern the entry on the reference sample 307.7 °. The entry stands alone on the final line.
12.5 °
